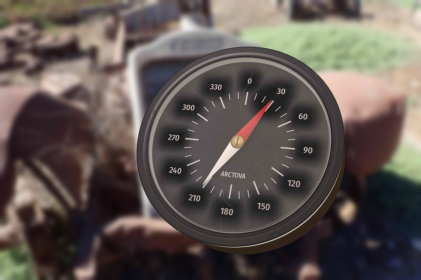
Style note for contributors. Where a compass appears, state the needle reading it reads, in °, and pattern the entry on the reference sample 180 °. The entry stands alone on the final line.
30 °
